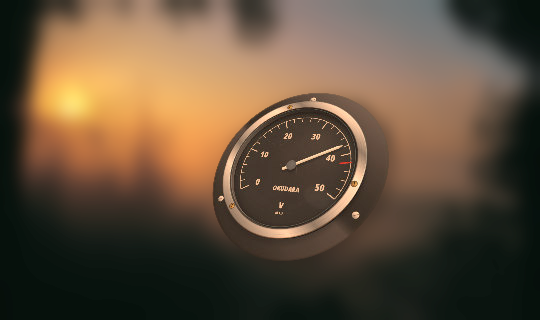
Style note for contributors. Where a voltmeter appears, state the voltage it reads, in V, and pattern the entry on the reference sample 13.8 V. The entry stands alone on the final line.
38 V
